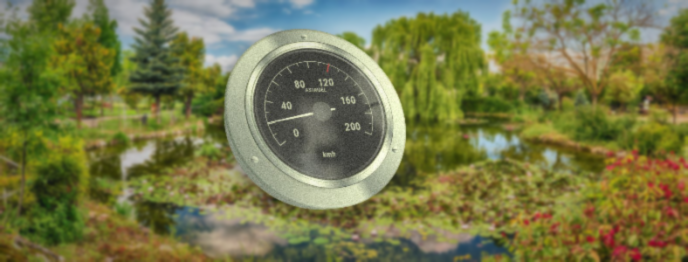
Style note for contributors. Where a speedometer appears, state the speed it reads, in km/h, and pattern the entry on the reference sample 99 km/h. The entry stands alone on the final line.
20 km/h
